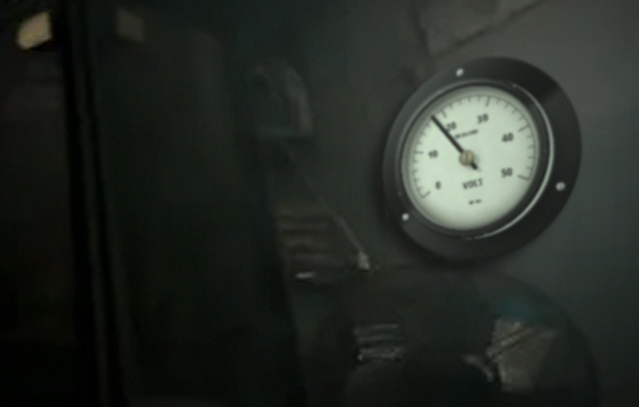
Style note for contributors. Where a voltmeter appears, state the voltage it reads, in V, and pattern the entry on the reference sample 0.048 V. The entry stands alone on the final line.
18 V
